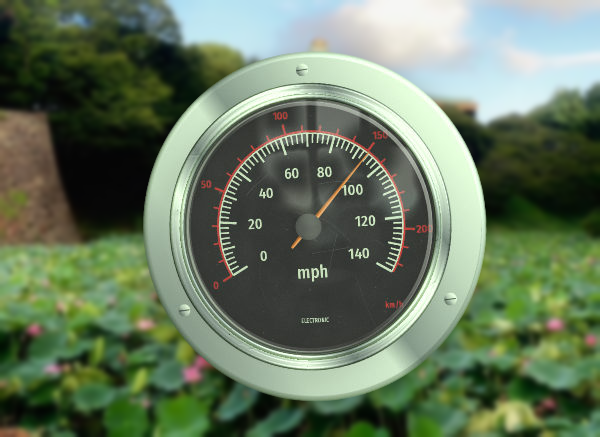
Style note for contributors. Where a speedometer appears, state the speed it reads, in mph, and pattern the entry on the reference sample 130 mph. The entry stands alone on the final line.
94 mph
